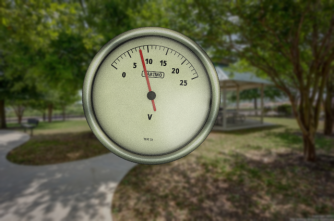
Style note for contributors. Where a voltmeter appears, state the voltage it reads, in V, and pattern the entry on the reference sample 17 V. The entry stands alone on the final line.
8 V
